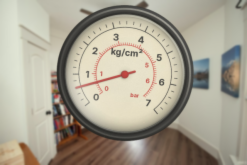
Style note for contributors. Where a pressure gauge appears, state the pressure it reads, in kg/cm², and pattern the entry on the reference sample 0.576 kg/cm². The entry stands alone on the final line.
0.6 kg/cm²
